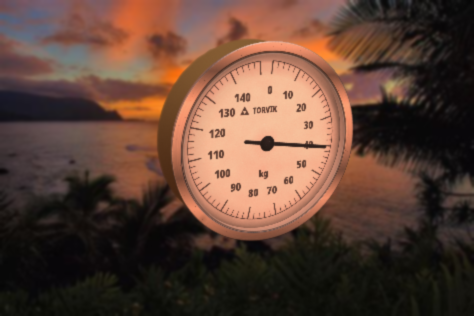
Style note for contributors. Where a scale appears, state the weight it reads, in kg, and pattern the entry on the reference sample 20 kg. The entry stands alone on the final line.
40 kg
